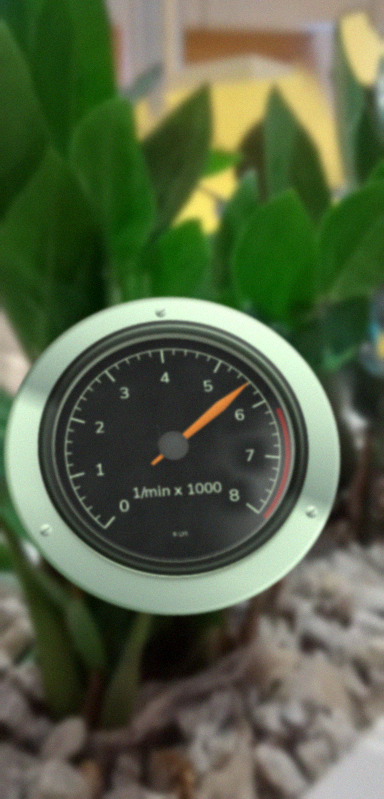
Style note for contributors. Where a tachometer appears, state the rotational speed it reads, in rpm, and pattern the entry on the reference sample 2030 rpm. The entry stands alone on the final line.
5600 rpm
